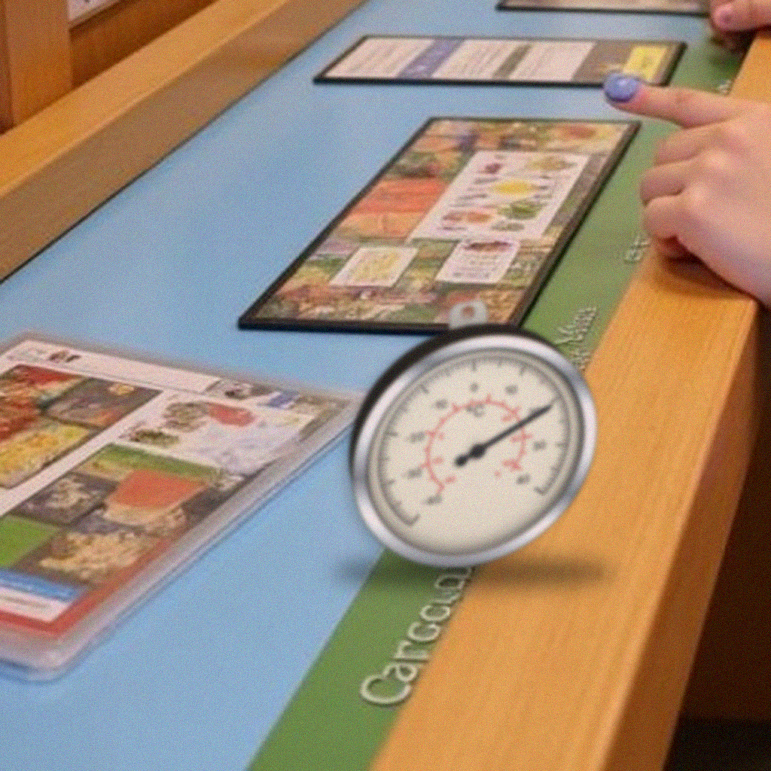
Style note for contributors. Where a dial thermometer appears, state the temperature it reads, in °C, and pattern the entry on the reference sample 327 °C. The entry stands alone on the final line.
20 °C
